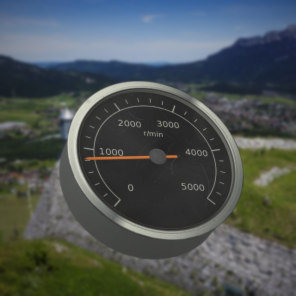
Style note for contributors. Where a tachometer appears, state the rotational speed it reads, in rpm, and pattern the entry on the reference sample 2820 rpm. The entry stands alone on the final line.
800 rpm
